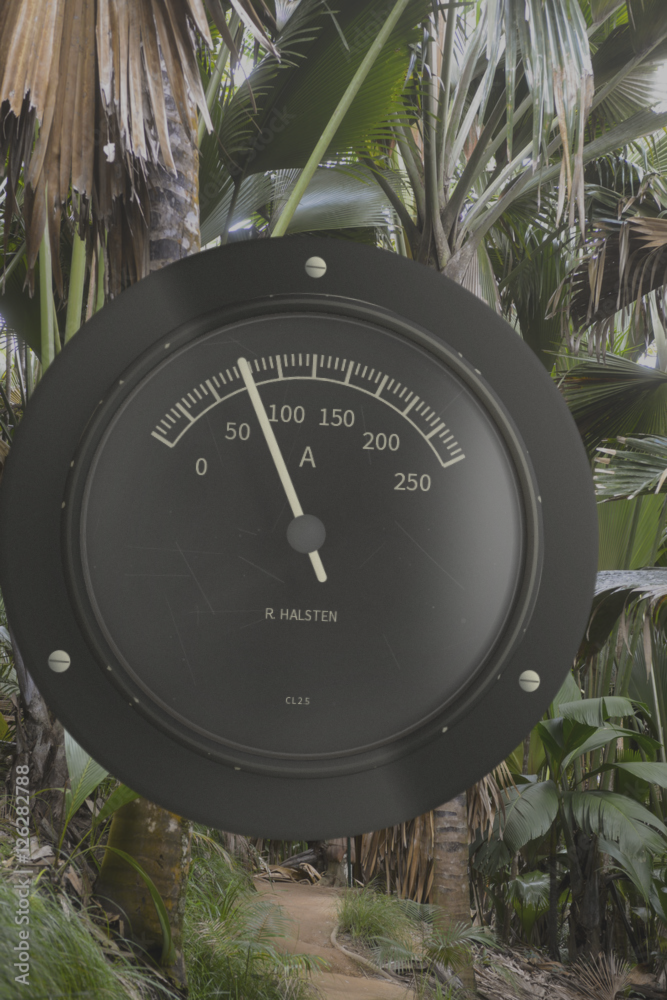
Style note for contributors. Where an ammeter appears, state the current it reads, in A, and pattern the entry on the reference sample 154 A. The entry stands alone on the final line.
75 A
